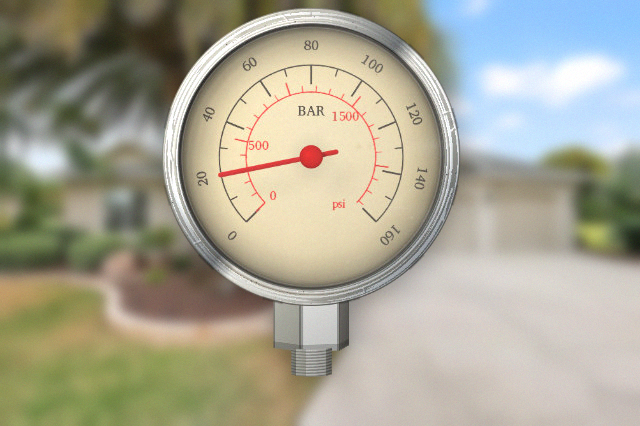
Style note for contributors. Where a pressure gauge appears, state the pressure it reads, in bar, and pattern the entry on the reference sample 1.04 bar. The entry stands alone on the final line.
20 bar
